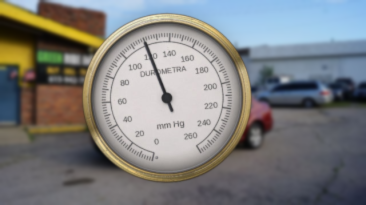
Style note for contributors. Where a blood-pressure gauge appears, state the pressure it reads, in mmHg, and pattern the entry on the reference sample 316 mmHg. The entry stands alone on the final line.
120 mmHg
